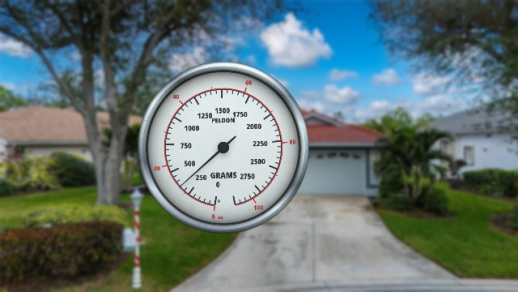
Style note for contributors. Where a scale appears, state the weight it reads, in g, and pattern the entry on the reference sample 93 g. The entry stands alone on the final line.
350 g
